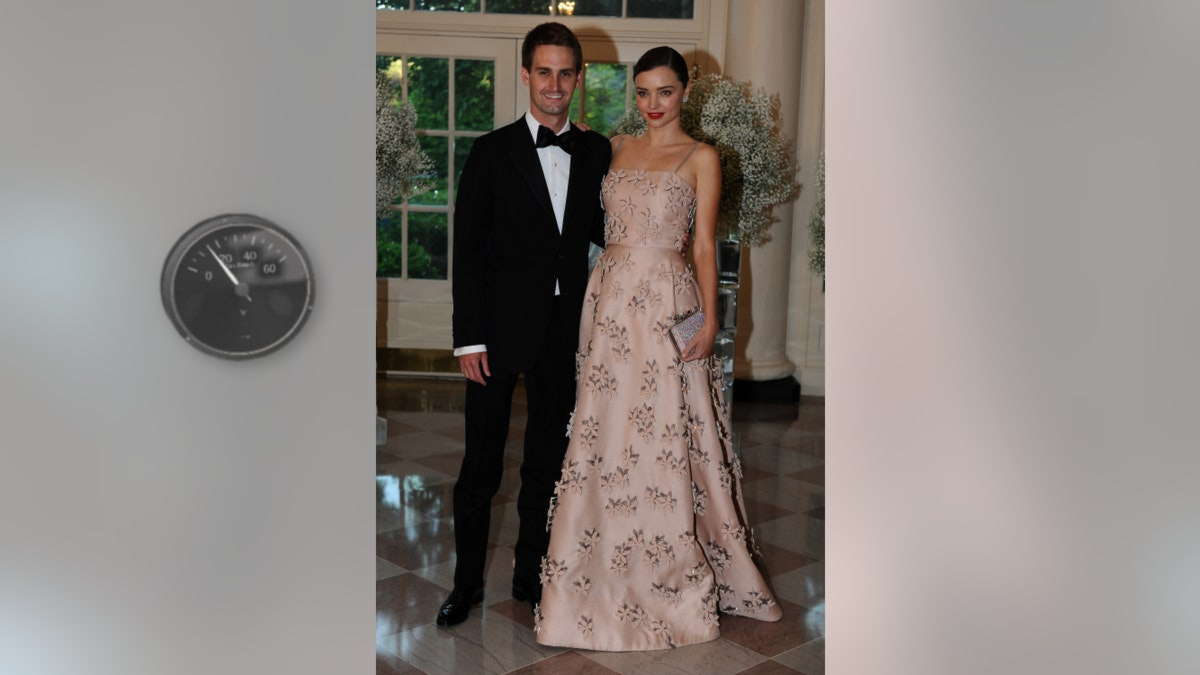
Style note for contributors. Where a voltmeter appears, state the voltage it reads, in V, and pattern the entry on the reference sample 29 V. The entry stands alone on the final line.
15 V
